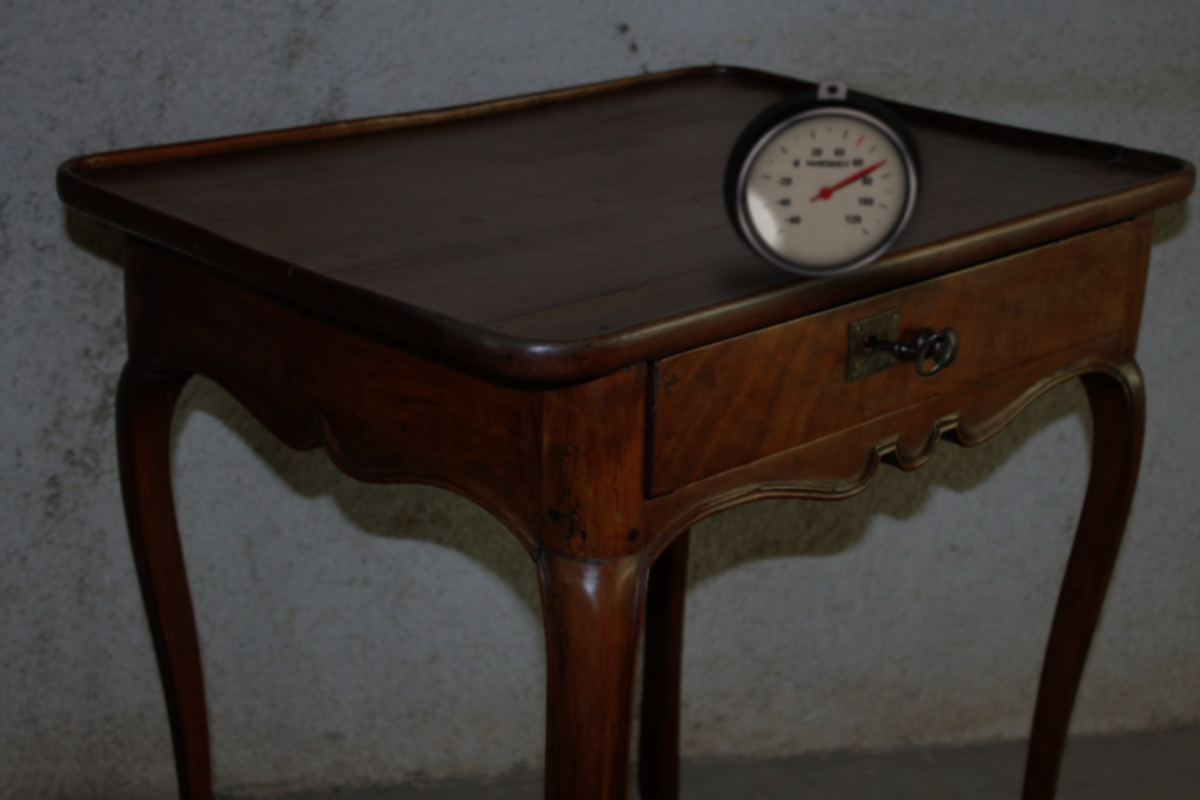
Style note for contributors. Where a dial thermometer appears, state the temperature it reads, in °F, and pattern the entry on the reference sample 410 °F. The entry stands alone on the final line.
70 °F
